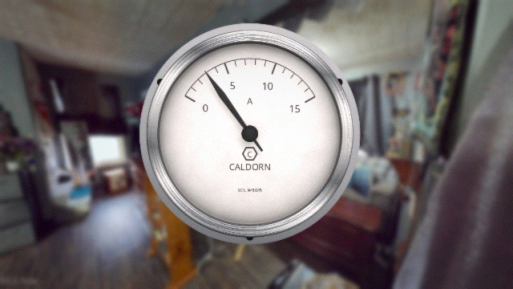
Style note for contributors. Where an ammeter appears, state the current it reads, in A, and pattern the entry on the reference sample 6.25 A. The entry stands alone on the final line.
3 A
